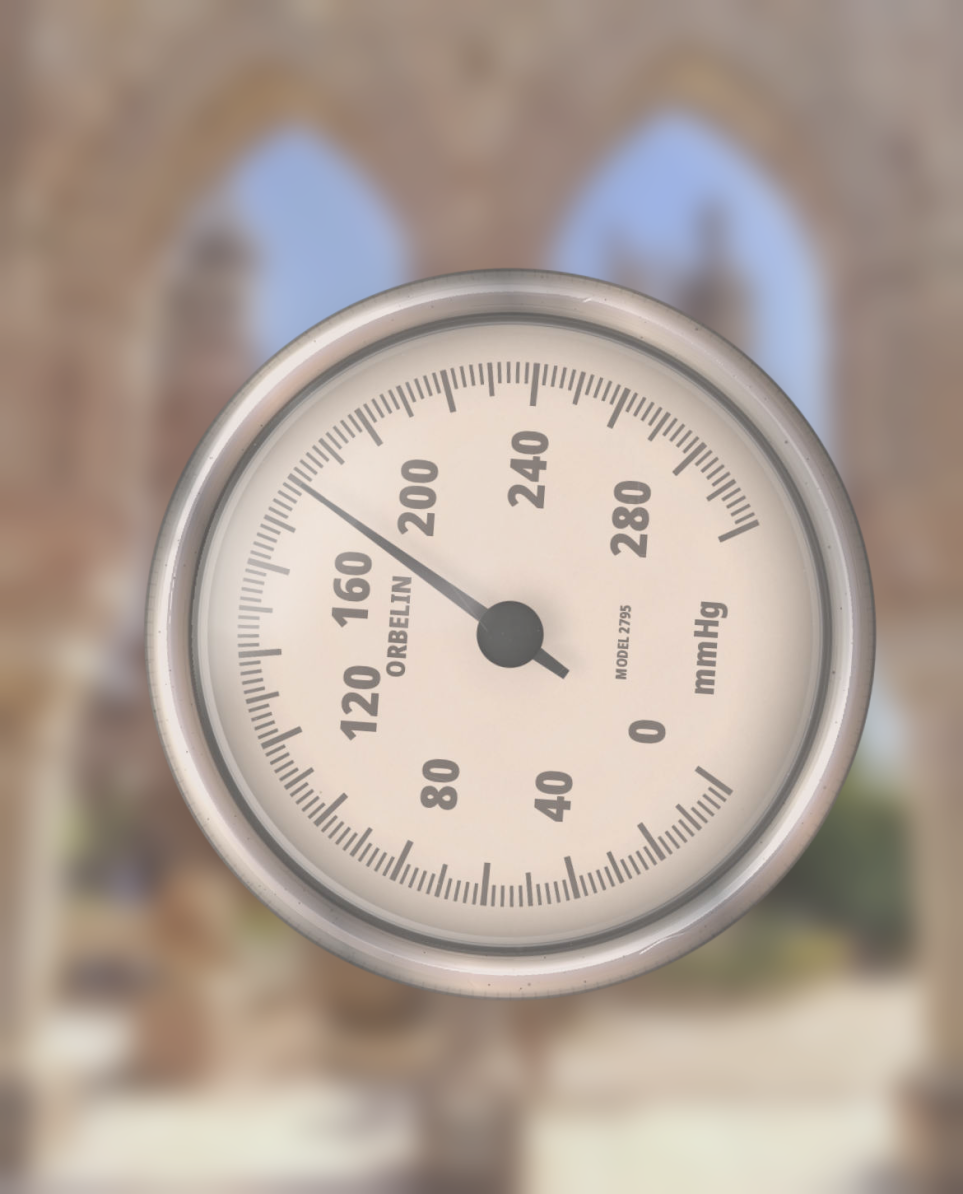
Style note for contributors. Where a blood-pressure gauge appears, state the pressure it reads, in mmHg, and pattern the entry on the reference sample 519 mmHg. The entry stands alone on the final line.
180 mmHg
